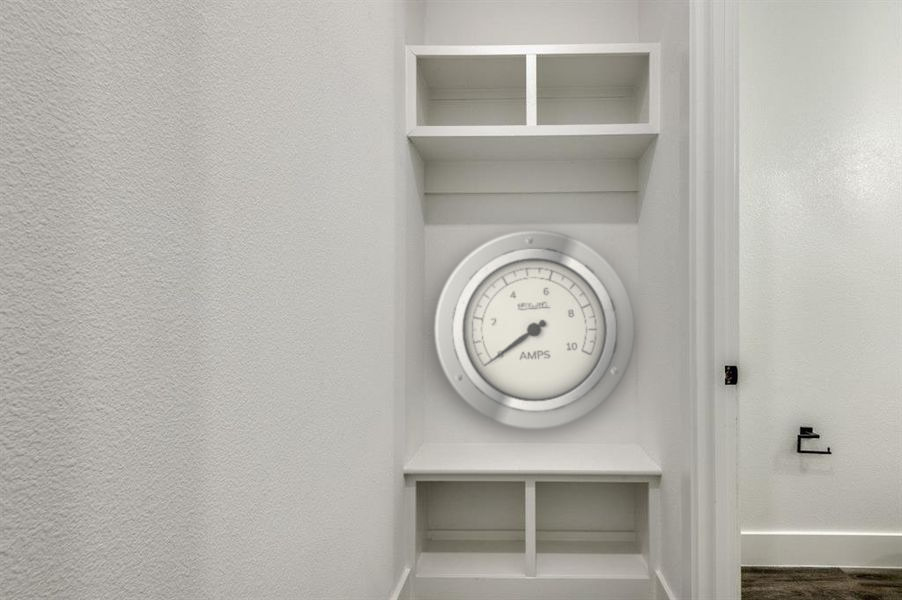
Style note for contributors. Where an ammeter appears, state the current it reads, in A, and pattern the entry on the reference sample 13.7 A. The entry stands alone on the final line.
0 A
